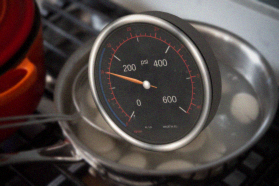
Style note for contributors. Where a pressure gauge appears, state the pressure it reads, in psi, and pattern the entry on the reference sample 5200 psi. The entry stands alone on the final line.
150 psi
